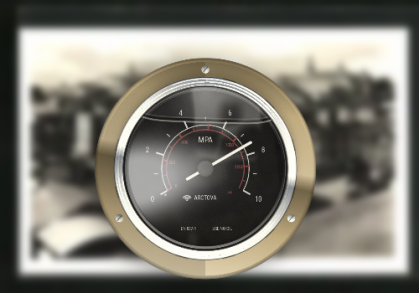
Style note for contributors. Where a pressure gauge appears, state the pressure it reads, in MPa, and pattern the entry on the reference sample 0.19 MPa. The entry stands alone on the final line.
7.5 MPa
